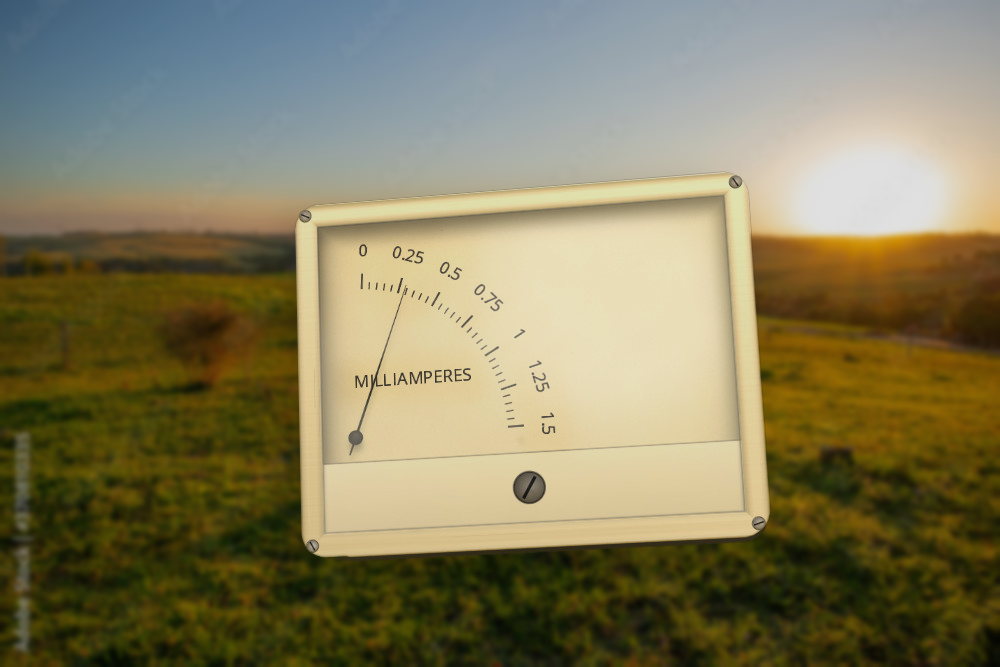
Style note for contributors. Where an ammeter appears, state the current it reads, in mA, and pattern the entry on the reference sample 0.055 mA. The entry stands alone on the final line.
0.3 mA
